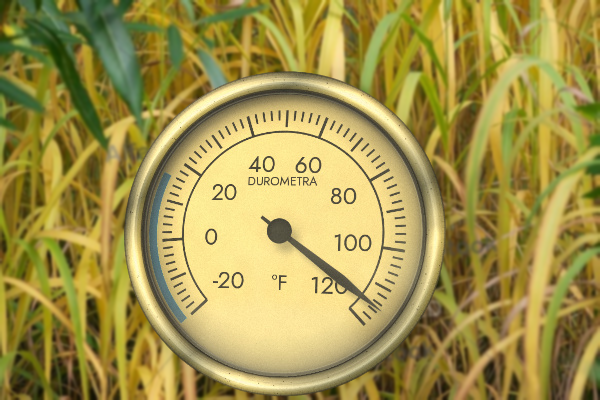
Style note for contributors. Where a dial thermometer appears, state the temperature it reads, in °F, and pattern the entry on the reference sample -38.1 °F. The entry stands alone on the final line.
115 °F
